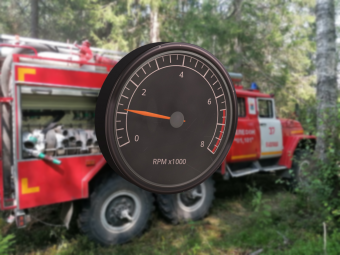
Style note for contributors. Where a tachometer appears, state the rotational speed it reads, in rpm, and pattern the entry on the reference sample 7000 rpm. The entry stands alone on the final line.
1125 rpm
